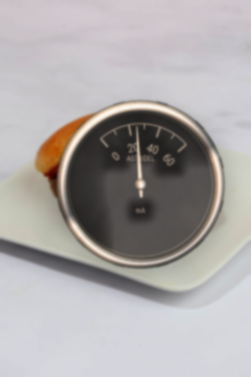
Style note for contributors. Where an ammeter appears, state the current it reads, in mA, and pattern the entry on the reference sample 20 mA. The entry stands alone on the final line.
25 mA
